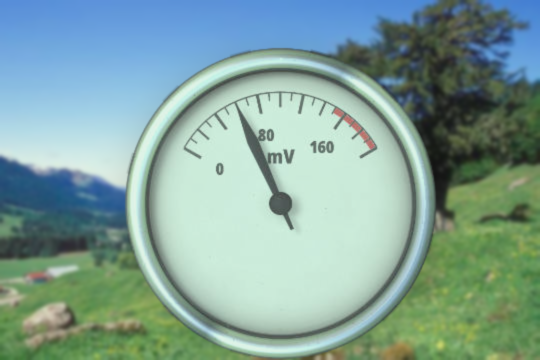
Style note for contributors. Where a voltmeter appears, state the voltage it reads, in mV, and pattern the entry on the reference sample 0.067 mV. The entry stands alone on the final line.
60 mV
